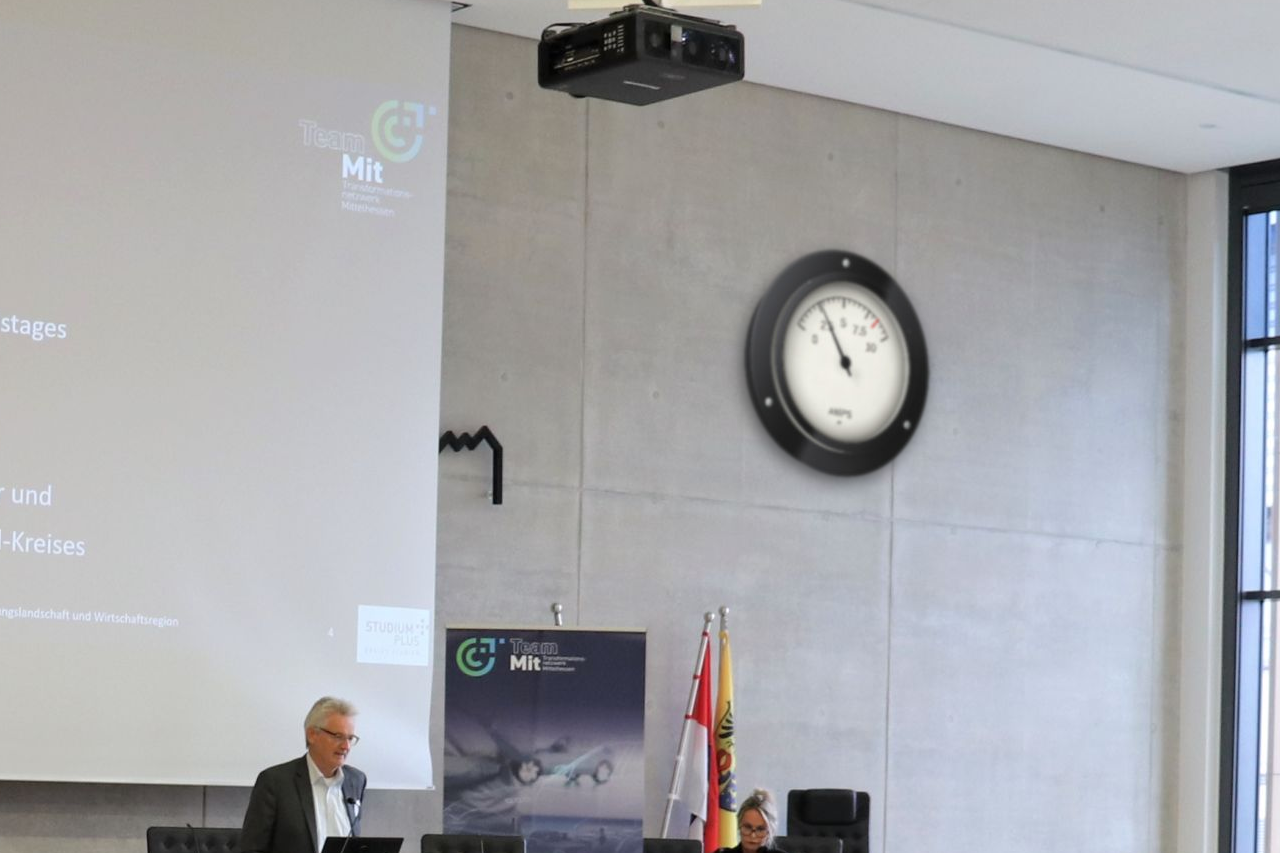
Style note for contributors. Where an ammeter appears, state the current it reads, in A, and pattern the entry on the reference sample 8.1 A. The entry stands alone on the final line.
2.5 A
